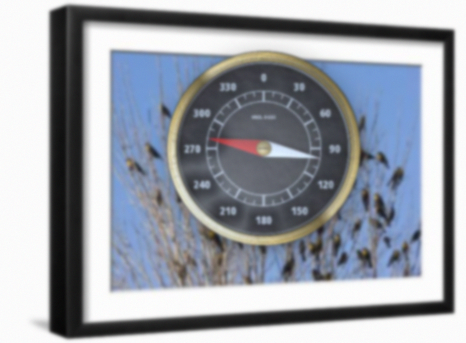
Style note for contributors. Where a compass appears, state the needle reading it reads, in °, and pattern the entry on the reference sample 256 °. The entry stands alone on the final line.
280 °
